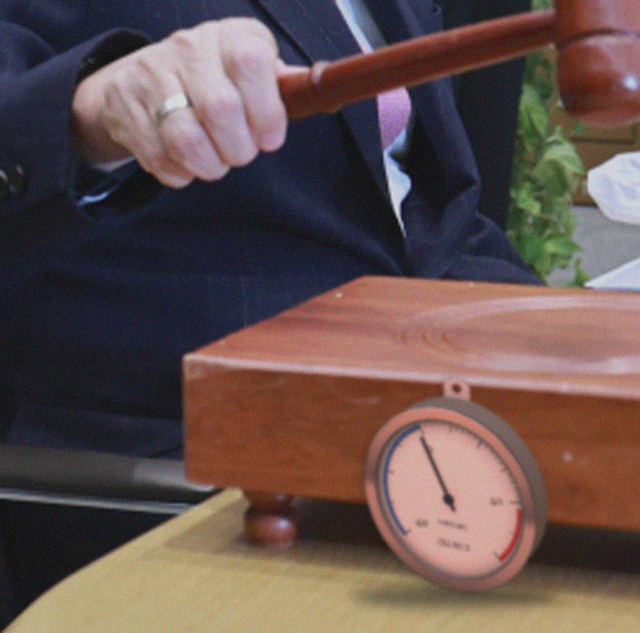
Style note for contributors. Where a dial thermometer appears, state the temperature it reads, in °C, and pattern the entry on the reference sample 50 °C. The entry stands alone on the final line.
0 °C
